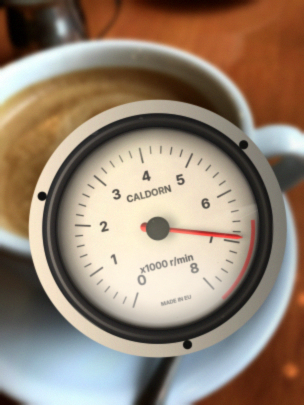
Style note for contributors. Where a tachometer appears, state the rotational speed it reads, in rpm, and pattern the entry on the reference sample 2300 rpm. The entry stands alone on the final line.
6900 rpm
